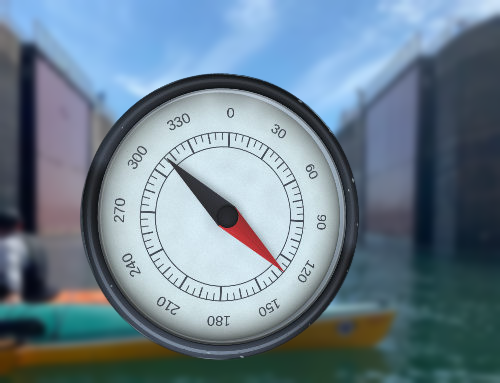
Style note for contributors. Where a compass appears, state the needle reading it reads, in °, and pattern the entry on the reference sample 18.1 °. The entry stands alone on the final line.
130 °
